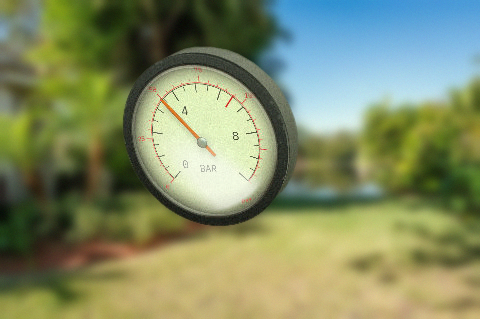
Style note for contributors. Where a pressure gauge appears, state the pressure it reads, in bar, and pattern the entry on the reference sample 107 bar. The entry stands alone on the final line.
3.5 bar
